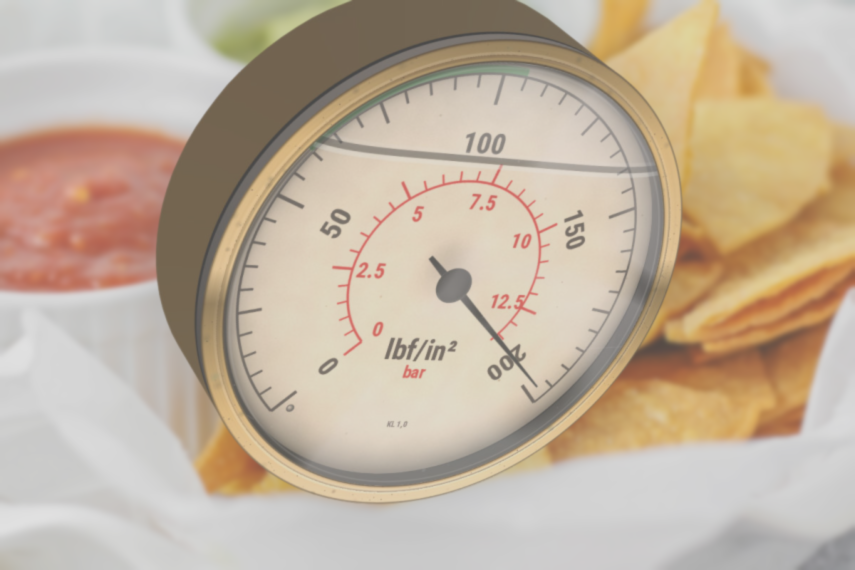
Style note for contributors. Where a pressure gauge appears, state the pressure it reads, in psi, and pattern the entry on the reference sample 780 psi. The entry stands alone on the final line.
197.5 psi
